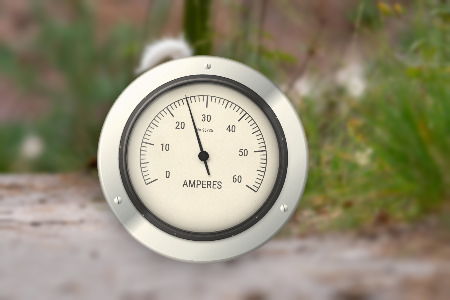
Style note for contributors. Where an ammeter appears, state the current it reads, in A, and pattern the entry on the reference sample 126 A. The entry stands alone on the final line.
25 A
